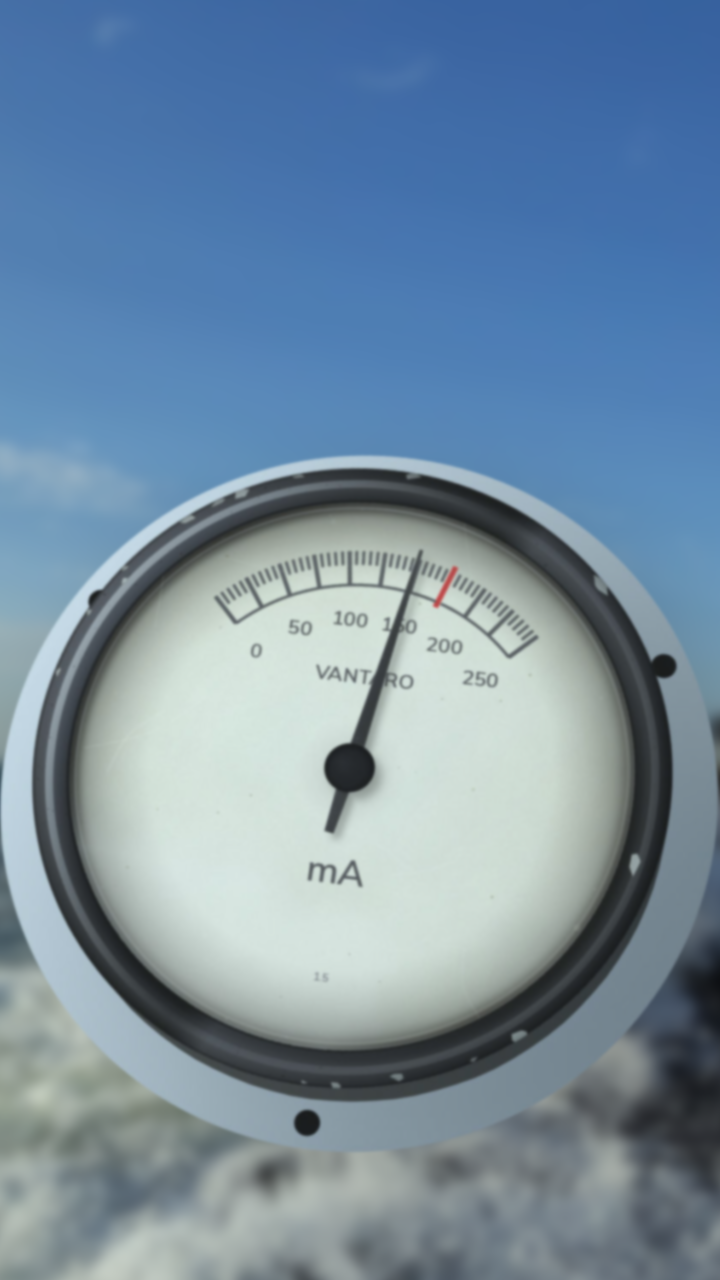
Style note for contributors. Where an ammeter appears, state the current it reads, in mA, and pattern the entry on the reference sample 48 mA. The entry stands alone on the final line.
150 mA
